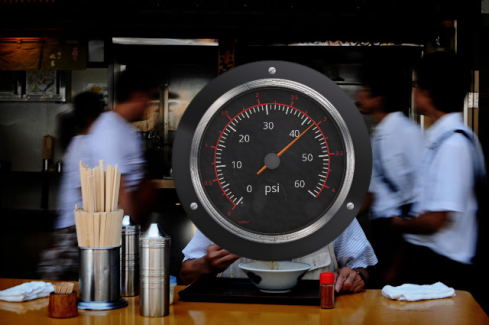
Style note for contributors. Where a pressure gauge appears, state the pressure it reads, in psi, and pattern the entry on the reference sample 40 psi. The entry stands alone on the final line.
42 psi
